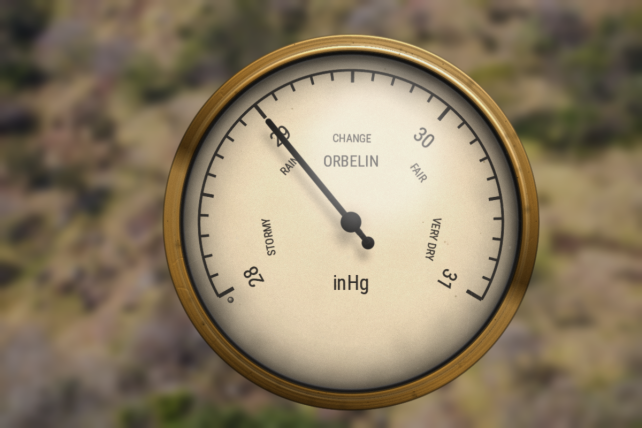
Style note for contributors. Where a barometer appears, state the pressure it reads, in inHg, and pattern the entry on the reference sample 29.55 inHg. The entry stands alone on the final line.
29 inHg
